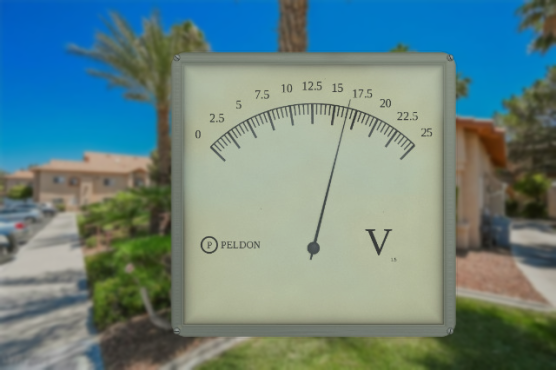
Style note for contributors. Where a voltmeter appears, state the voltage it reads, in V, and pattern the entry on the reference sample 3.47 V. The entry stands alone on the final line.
16.5 V
